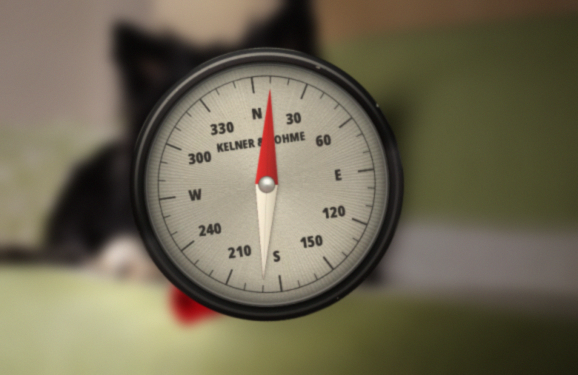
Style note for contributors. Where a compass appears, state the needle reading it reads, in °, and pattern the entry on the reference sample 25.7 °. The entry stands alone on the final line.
10 °
